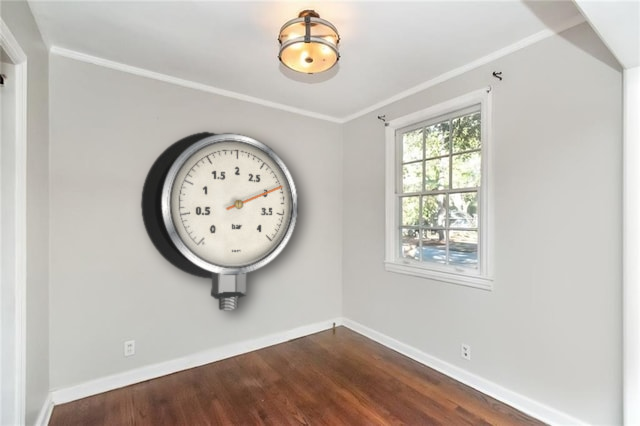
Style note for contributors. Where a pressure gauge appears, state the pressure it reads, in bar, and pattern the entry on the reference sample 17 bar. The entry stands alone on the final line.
3 bar
